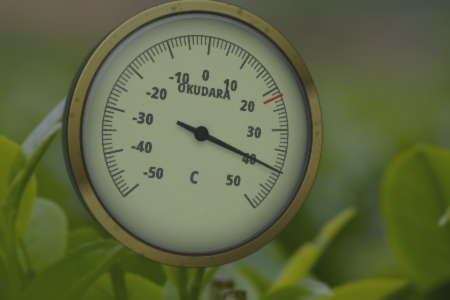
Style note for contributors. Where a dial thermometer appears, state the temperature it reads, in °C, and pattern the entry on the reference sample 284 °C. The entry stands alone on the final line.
40 °C
